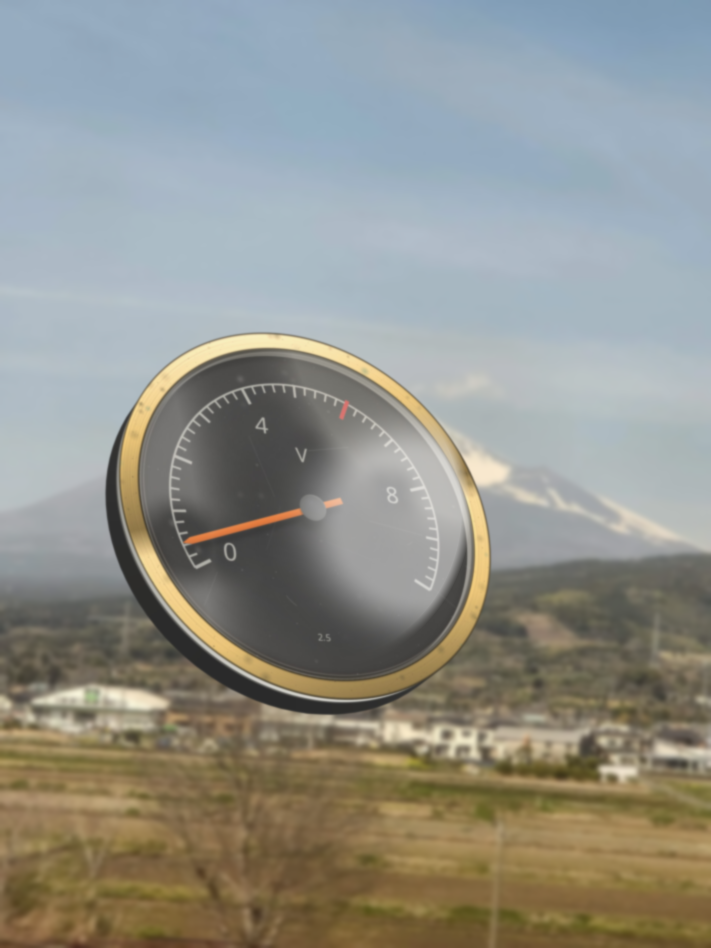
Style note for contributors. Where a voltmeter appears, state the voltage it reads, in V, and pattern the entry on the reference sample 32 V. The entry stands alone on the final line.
0.4 V
